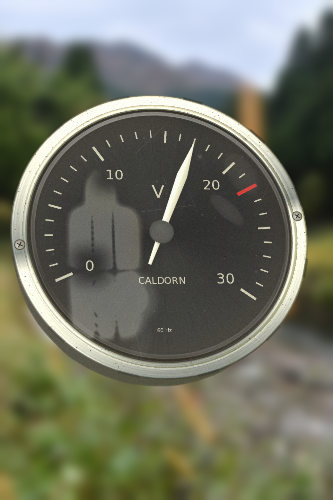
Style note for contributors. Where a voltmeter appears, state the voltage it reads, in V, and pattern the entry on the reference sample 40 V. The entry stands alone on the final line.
17 V
